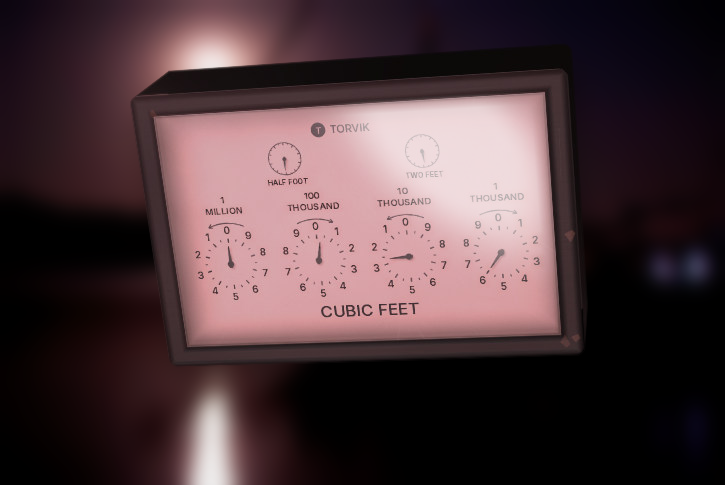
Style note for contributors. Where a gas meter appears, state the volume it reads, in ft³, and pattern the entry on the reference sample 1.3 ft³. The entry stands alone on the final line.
2600 ft³
